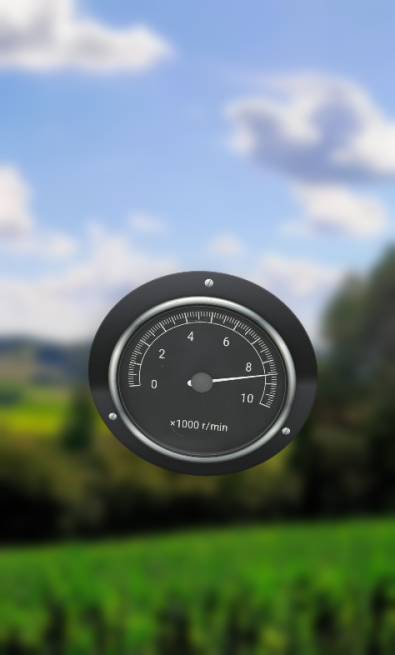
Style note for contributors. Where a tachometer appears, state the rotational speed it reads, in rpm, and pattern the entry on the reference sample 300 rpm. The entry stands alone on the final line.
8500 rpm
